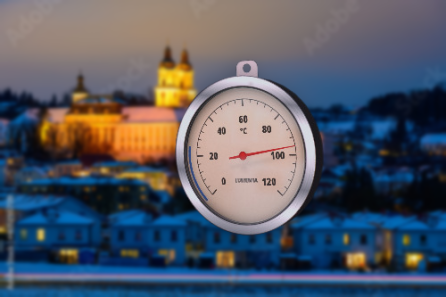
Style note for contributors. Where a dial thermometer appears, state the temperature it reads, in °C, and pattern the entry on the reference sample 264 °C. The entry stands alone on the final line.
96 °C
